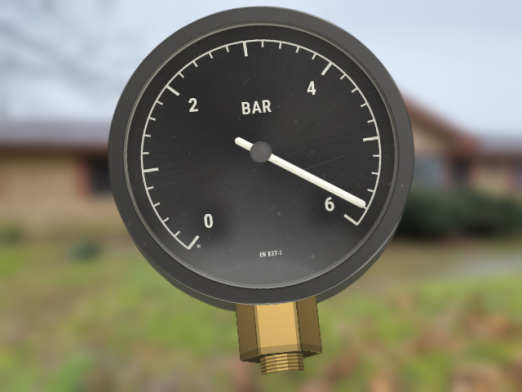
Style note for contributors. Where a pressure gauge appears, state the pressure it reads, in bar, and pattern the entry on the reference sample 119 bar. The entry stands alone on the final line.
5.8 bar
